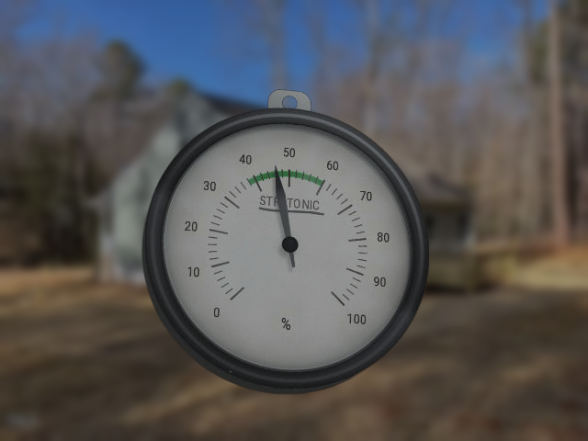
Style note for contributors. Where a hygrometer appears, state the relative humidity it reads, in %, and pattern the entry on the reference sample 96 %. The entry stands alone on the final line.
46 %
